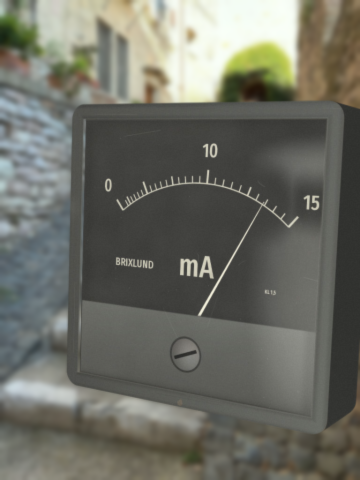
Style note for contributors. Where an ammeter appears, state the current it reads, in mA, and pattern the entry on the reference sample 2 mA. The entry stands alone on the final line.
13.5 mA
